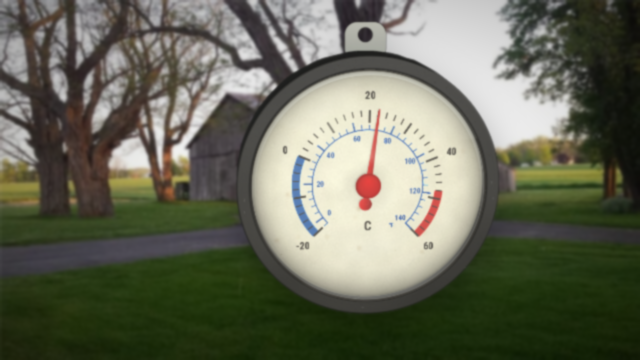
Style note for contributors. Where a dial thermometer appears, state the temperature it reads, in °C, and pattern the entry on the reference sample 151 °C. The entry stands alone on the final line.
22 °C
